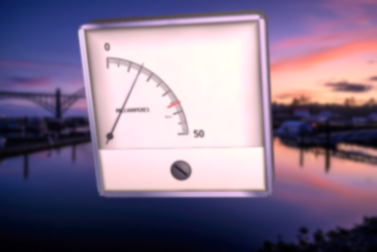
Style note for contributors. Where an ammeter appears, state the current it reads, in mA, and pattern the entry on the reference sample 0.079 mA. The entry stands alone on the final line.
15 mA
